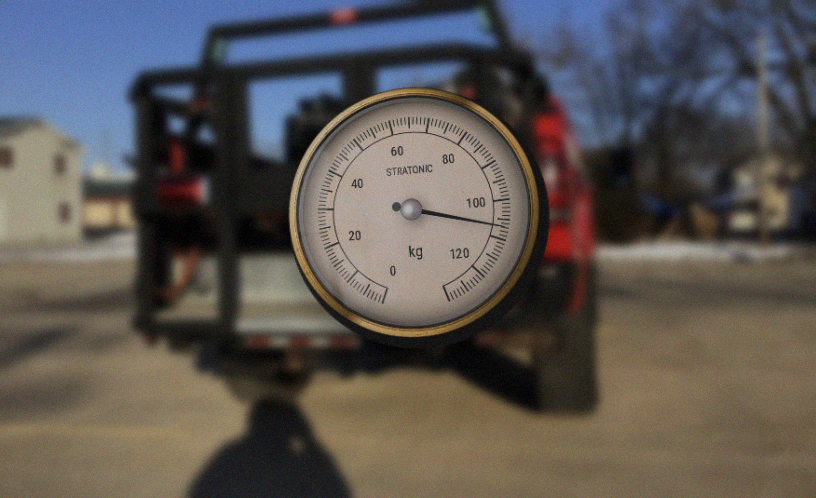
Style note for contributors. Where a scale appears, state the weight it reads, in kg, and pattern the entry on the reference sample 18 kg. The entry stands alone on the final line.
107 kg
